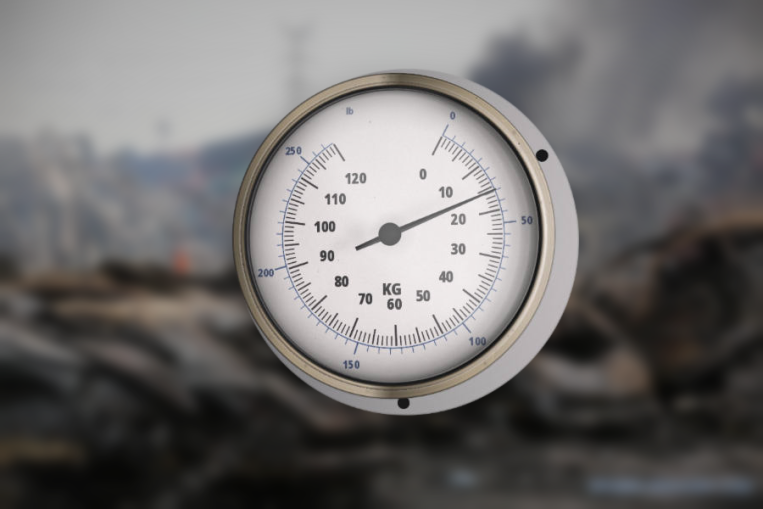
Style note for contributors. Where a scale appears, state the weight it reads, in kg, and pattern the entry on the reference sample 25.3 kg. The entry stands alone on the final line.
16 kg
